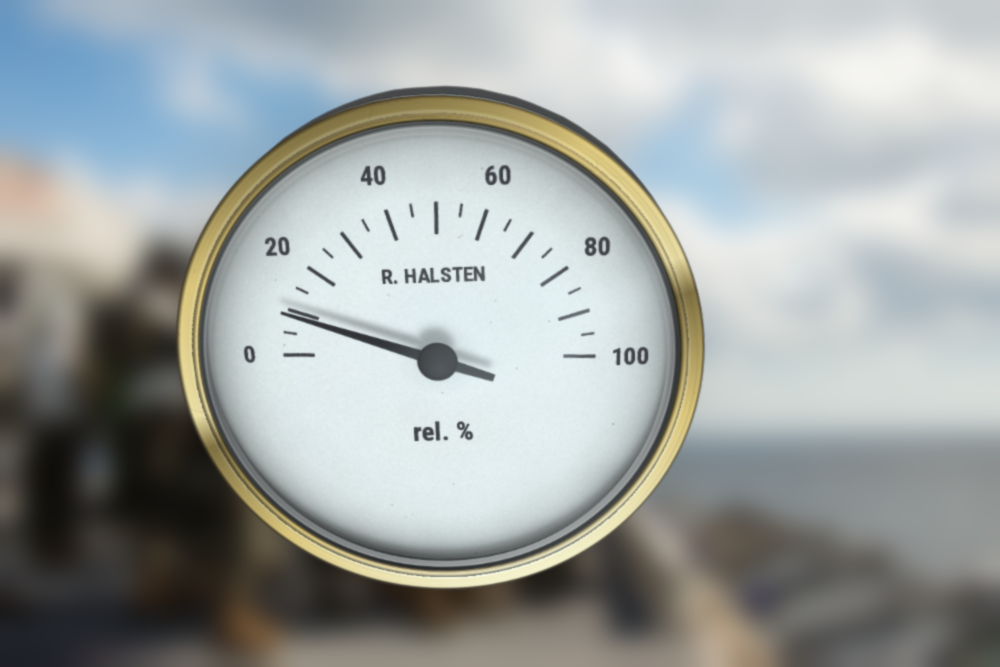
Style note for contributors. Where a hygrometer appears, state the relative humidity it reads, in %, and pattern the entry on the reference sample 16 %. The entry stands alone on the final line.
10 %
